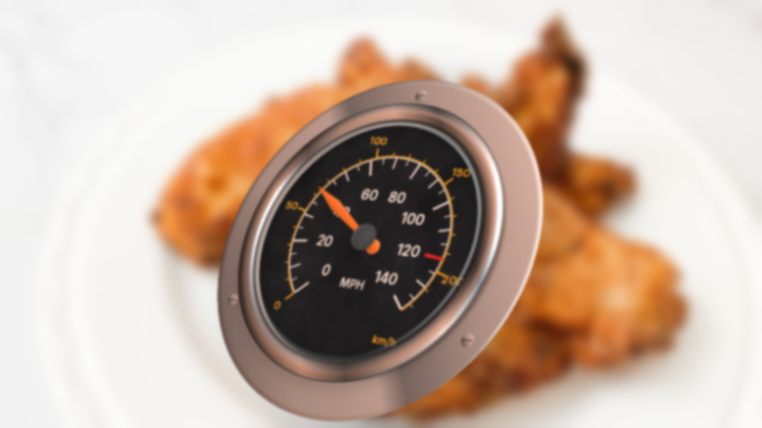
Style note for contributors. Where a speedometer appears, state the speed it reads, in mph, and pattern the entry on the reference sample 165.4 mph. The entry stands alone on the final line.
40 mph
